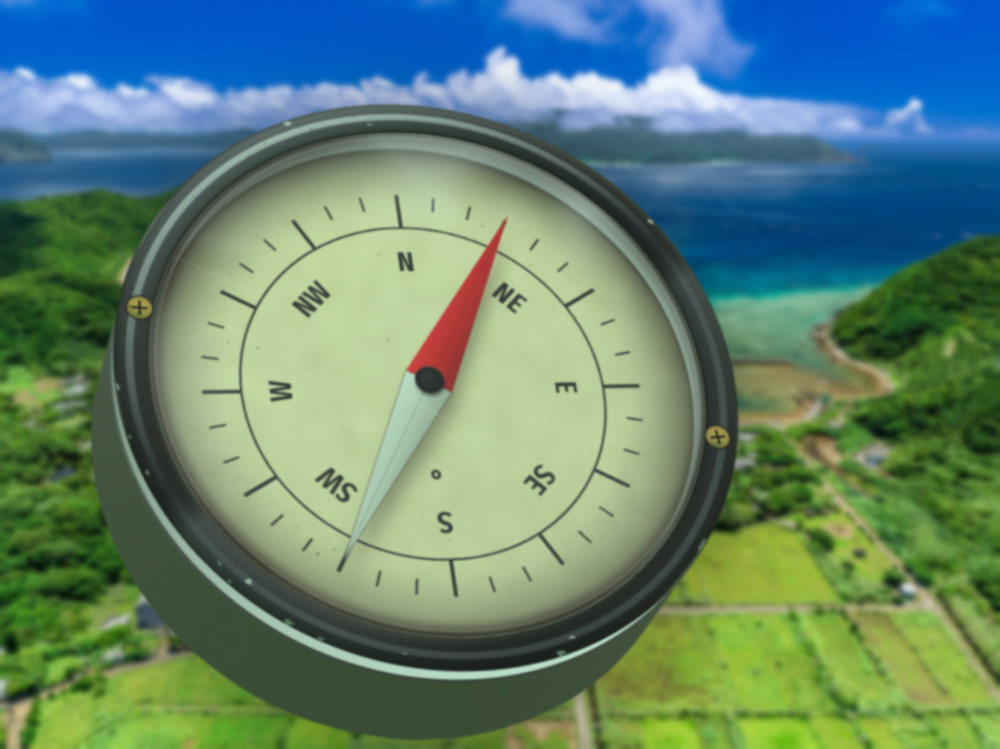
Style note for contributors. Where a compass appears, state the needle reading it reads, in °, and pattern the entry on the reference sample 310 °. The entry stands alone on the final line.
30 °
